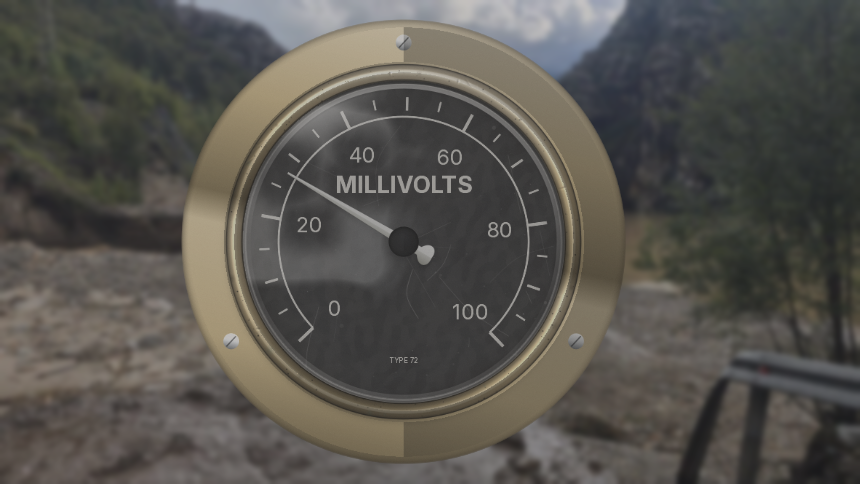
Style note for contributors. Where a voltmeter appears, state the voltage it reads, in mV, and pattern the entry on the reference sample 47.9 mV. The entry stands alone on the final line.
27.5 mV
